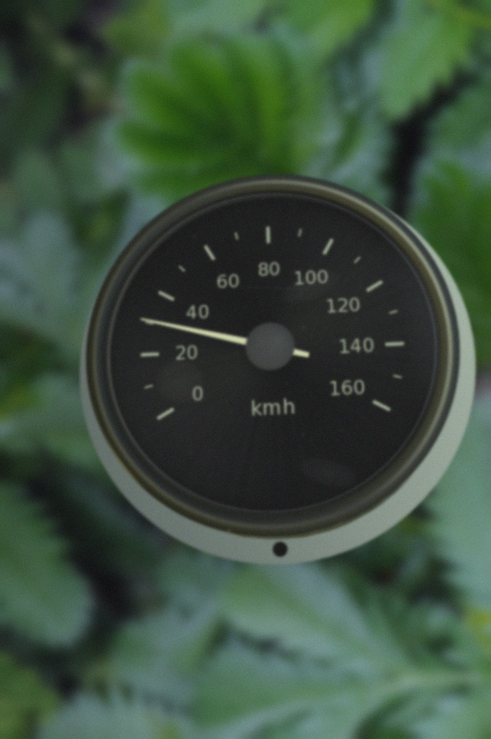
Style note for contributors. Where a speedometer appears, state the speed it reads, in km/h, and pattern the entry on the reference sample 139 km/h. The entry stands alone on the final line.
30 km/h
